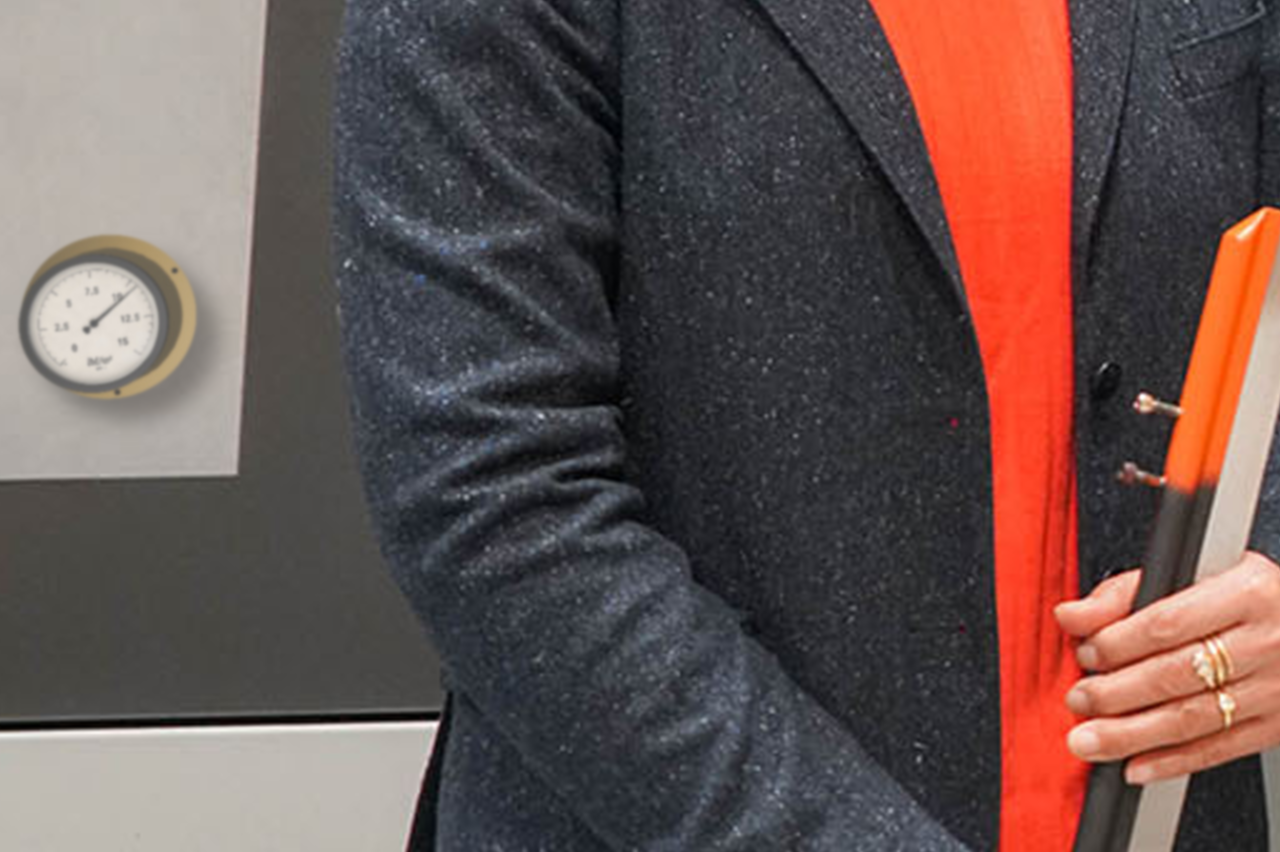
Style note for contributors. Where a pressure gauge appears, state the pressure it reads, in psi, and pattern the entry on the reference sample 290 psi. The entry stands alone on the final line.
10.5 psi
